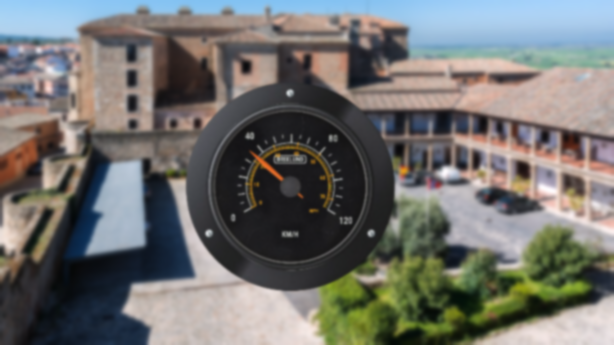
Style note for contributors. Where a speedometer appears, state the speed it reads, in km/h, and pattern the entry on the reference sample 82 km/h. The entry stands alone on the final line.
35 km/h
